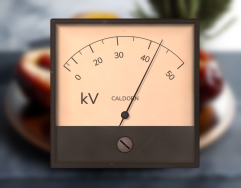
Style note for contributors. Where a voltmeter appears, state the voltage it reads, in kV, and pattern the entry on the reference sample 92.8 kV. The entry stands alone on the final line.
42.5 kV
